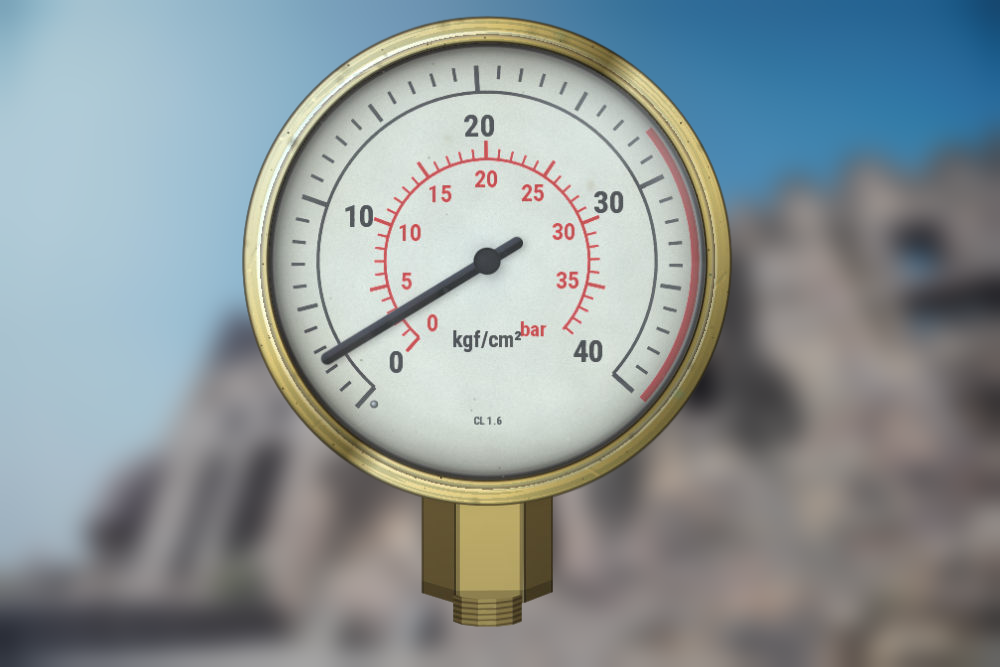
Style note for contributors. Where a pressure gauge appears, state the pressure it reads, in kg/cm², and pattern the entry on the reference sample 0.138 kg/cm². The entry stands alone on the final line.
2.5 kg/cm²
